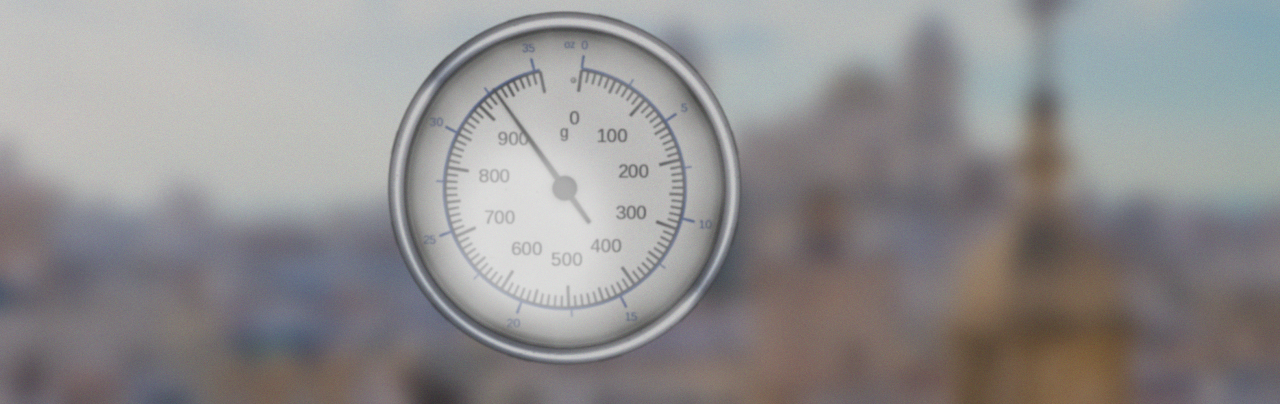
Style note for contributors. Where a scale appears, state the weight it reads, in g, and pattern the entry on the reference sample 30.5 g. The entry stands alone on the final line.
930 g
